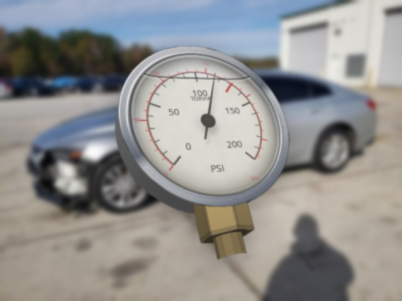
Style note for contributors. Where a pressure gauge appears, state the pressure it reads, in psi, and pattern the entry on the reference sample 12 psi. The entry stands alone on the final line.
115 psi
